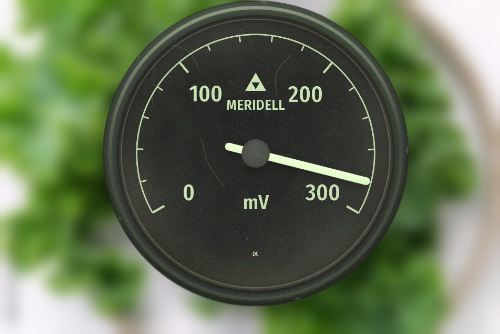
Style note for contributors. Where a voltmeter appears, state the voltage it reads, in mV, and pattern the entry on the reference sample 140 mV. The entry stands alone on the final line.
280 mV
